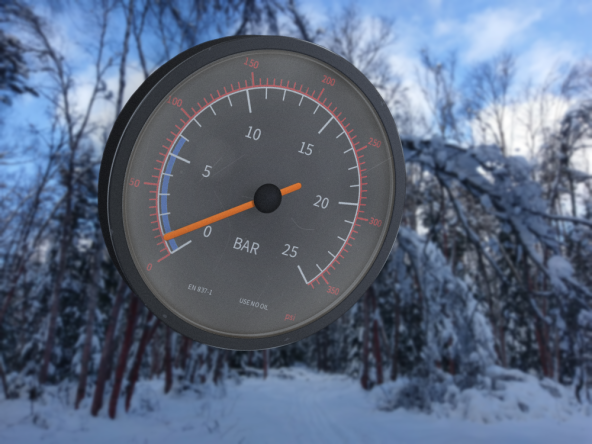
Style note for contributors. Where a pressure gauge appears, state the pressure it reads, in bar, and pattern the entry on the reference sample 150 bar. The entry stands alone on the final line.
1 bar
